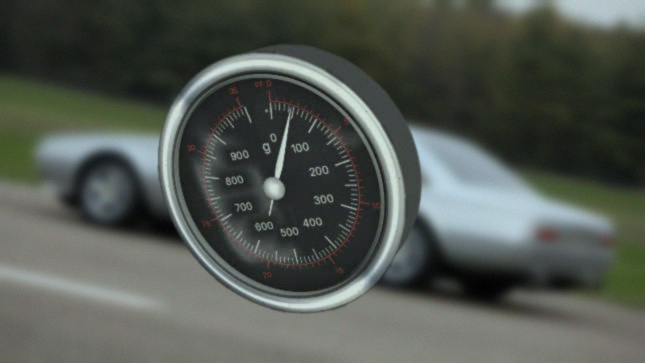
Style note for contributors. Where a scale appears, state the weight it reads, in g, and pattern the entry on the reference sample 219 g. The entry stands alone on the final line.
50 g
